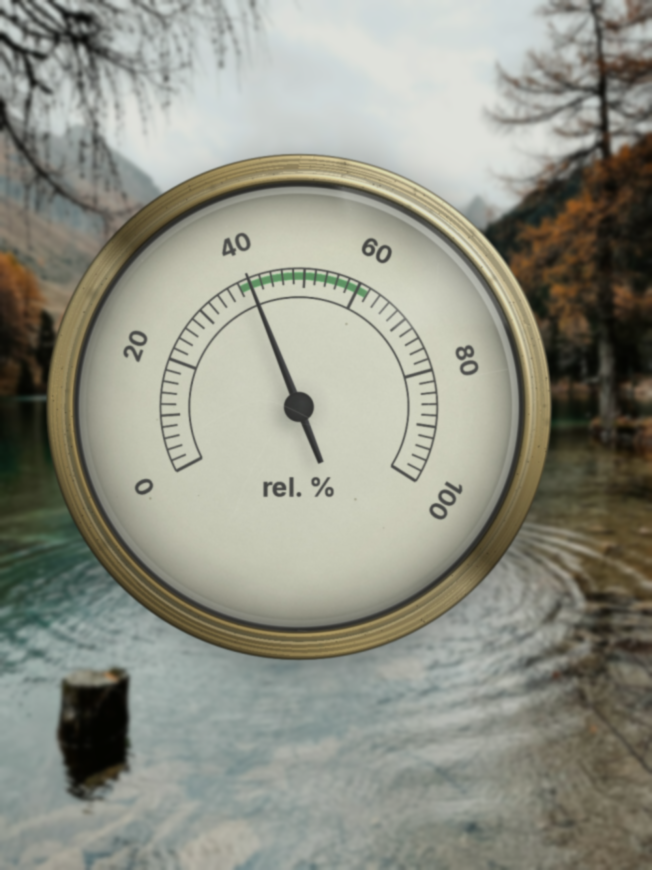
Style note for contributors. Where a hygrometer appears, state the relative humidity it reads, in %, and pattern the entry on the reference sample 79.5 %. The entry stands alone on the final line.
40 %
